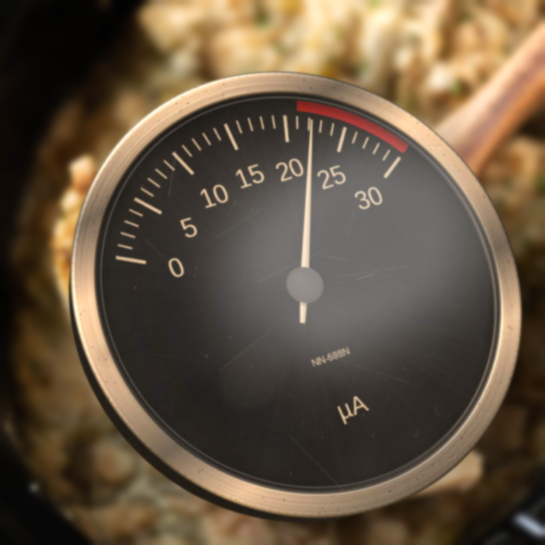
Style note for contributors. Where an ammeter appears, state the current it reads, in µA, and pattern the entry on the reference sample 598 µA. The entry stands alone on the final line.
22 µA
